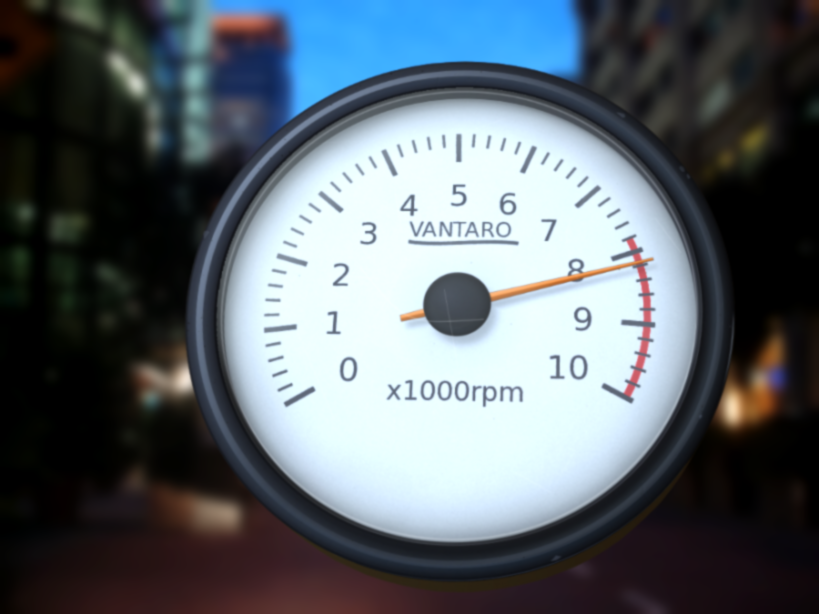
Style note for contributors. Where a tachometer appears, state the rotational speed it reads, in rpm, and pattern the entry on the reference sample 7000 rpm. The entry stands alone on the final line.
8200 rpm
